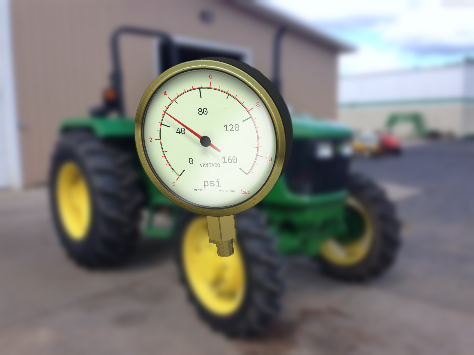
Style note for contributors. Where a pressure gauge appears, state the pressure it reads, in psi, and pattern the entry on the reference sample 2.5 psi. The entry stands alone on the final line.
50 psi
